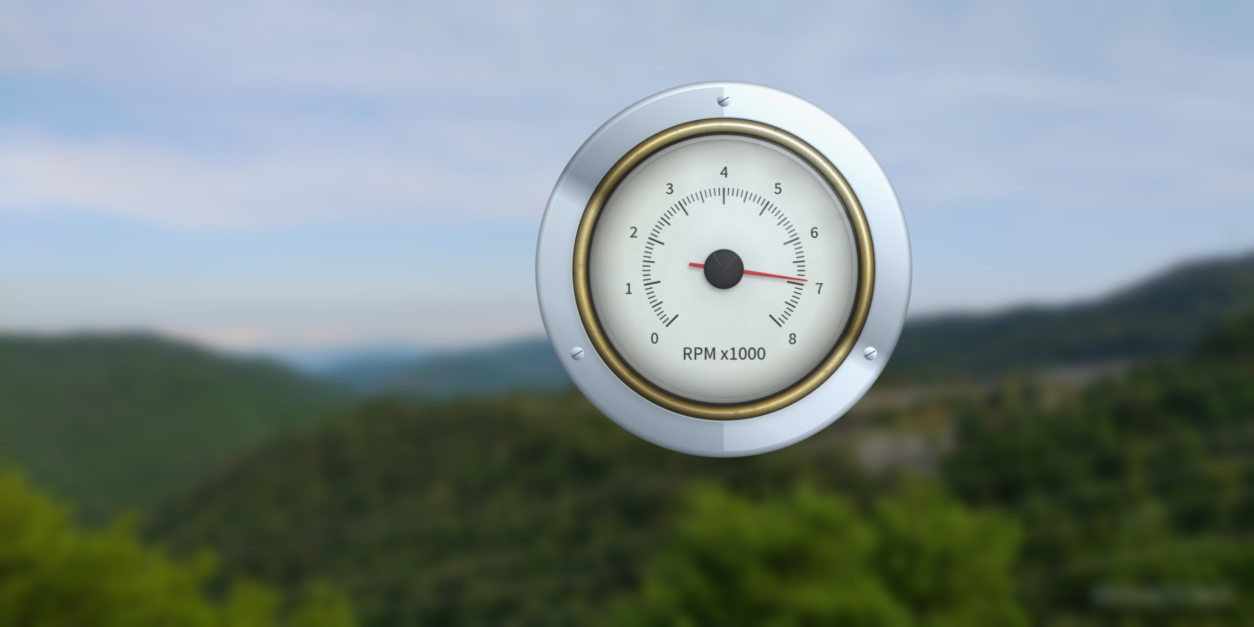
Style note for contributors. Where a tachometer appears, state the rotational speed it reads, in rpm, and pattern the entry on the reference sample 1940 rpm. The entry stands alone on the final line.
6900 rpm
